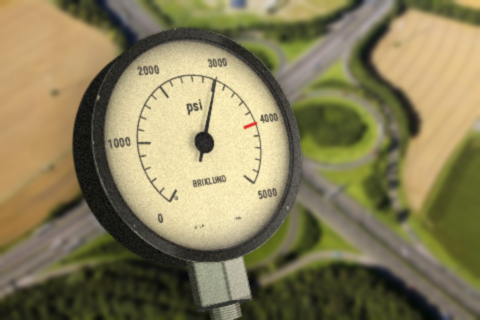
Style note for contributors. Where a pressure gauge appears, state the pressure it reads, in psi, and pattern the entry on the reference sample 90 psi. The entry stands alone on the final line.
3000 psi
